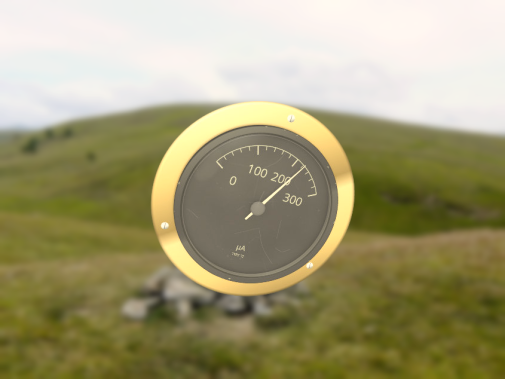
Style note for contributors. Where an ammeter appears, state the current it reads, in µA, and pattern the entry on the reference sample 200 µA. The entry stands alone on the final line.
220 µA
